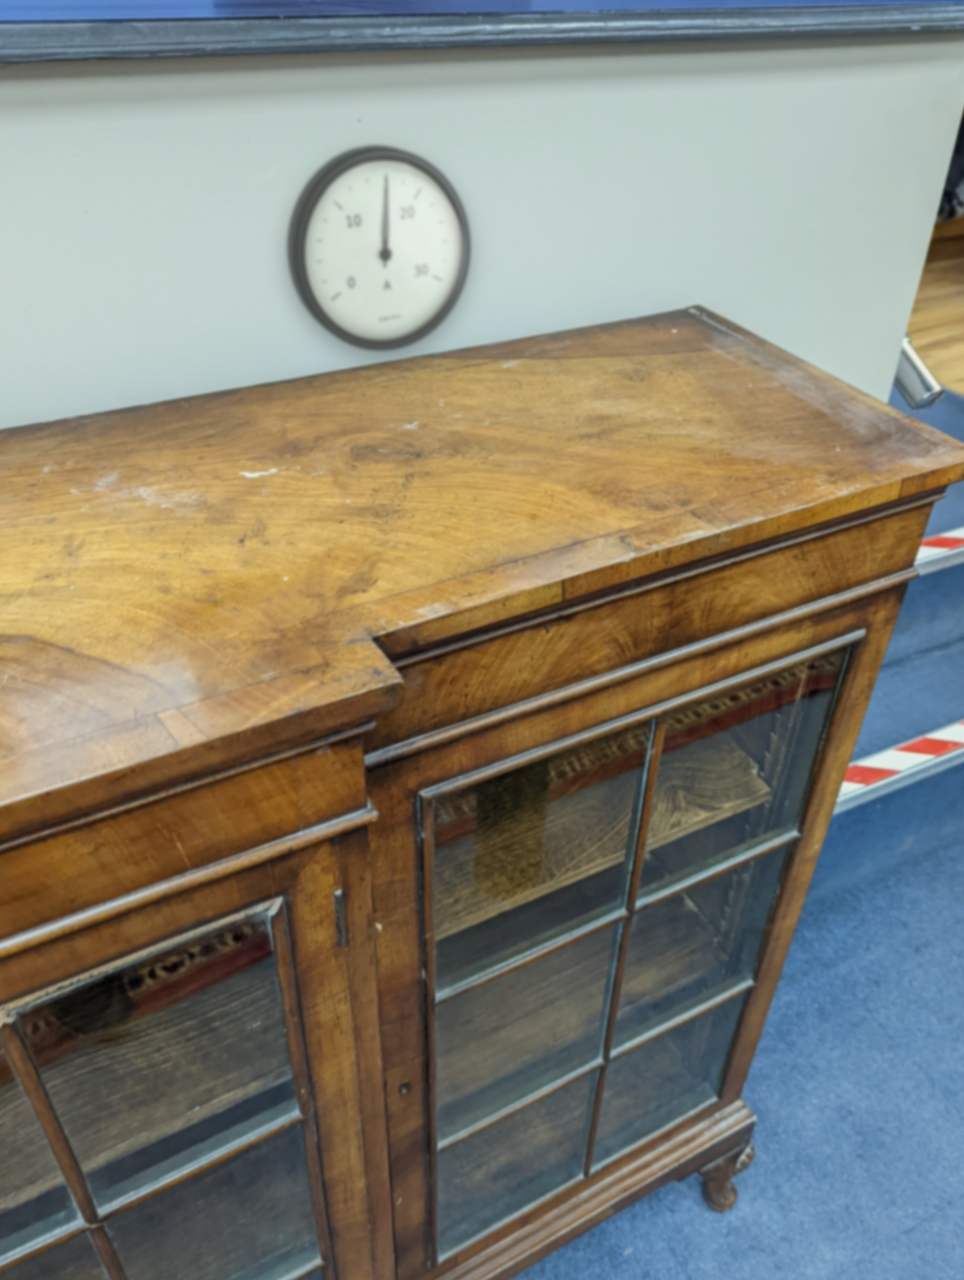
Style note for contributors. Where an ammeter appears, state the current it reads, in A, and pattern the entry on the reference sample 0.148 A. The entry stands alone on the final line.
16 A
